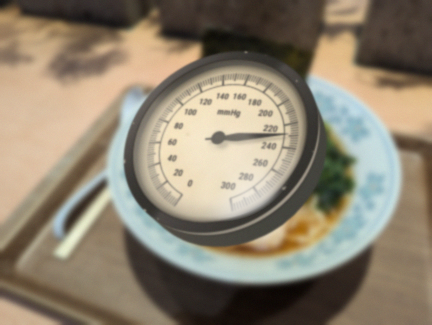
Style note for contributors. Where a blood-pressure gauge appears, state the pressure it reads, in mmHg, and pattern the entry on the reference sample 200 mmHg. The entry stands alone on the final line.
230 mmHg
